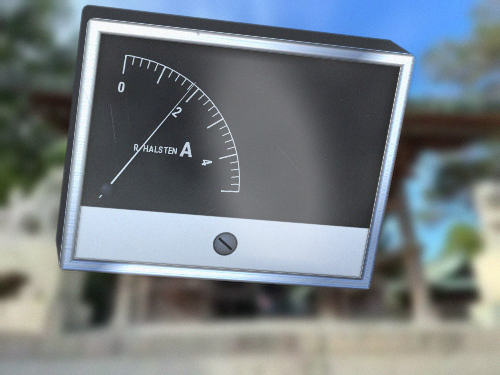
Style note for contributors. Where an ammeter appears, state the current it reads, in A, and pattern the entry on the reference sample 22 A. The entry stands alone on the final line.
1.8 A
